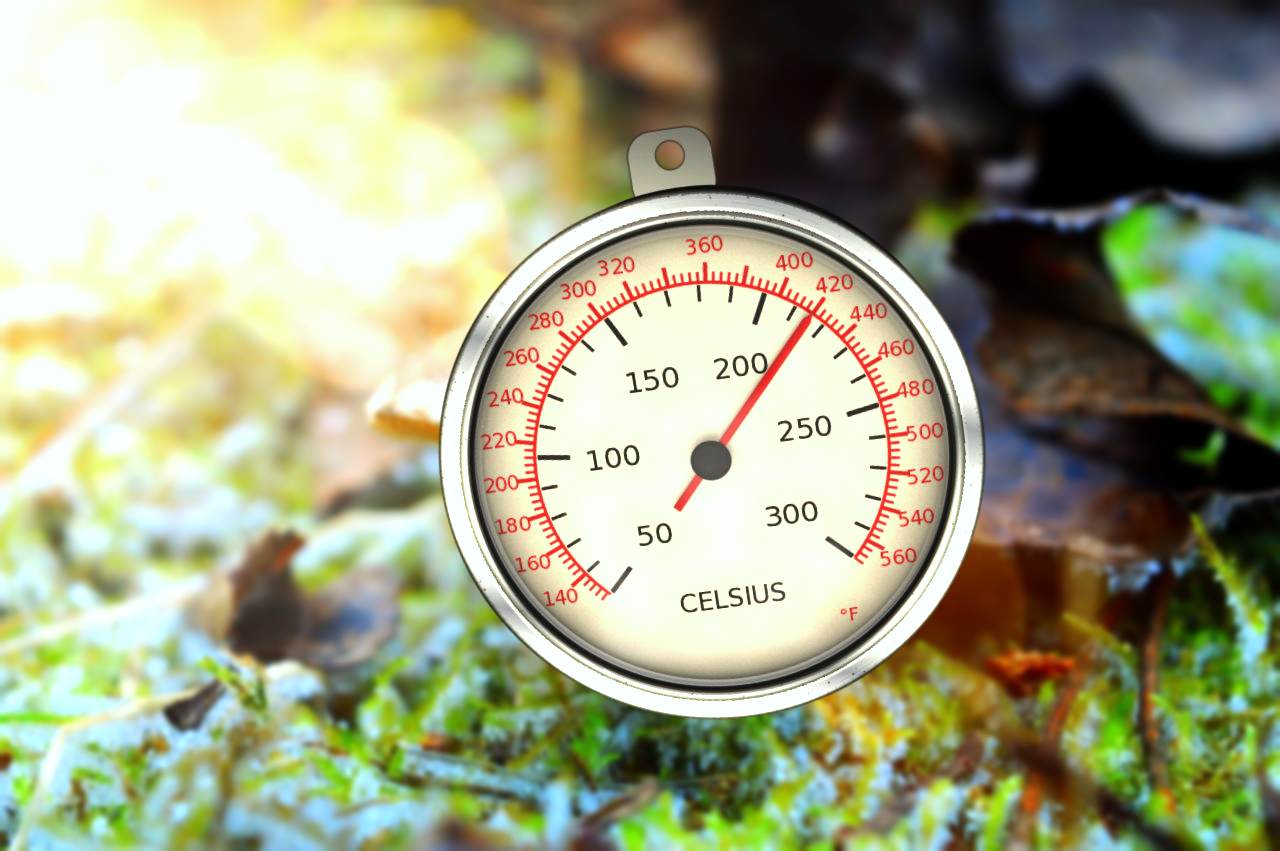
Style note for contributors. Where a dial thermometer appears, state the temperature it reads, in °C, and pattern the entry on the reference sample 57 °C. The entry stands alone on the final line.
215 °C
